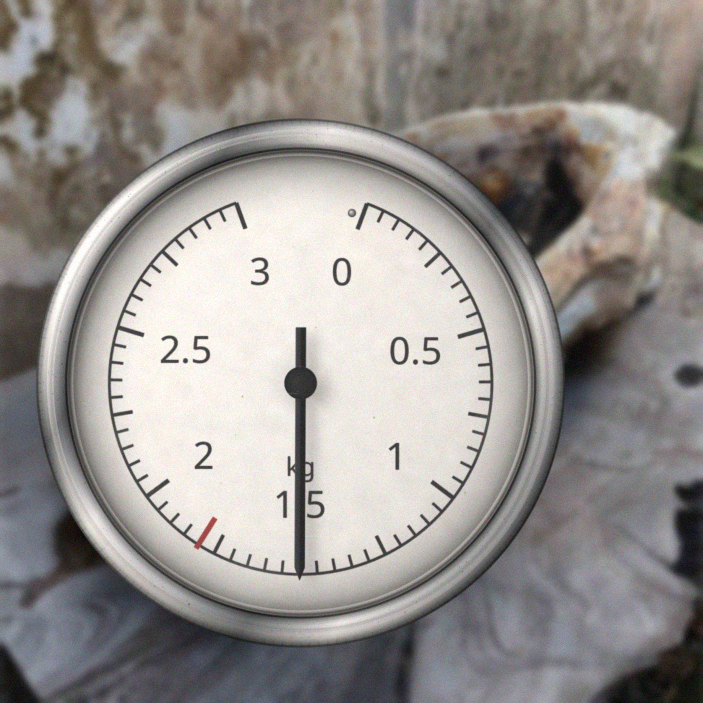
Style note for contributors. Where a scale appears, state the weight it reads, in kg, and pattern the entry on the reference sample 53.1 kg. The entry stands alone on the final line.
1.5 kg
